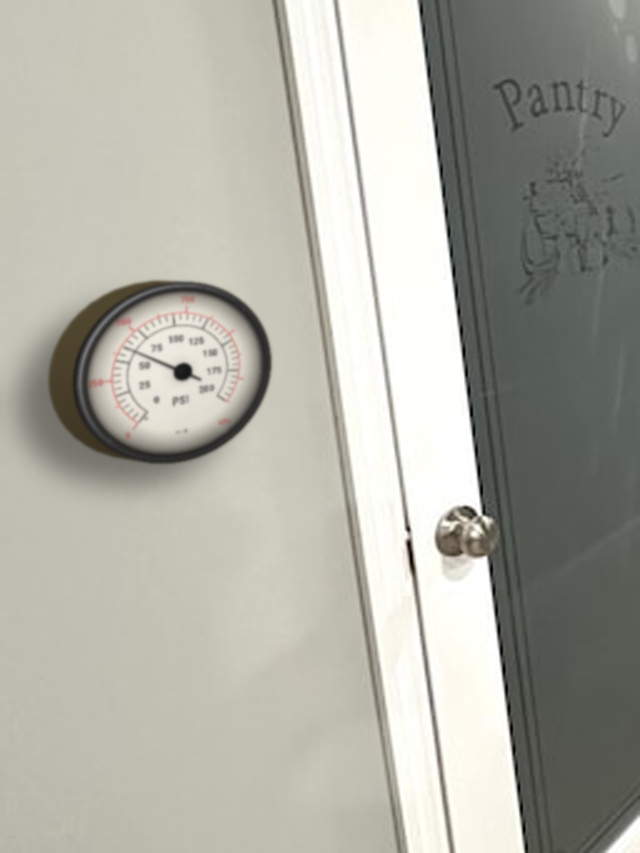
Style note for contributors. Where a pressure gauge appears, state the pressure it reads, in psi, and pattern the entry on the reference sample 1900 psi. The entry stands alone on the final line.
60 psi
